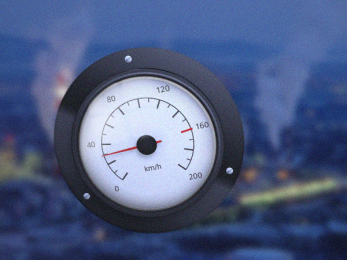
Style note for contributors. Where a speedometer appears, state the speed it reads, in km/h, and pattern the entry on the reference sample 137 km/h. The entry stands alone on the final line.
30 km/h
